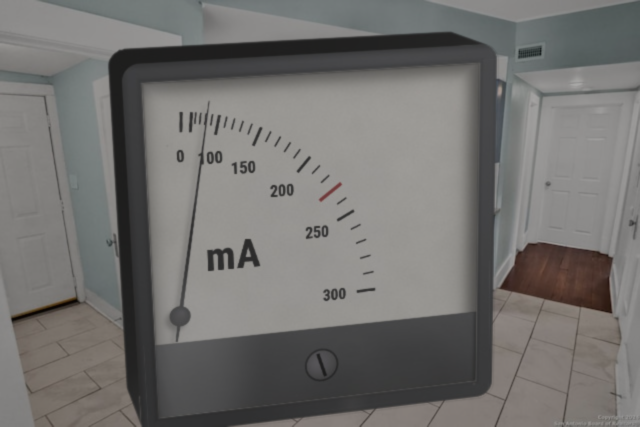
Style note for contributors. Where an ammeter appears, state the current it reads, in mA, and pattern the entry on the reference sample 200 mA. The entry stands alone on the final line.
80 mA
